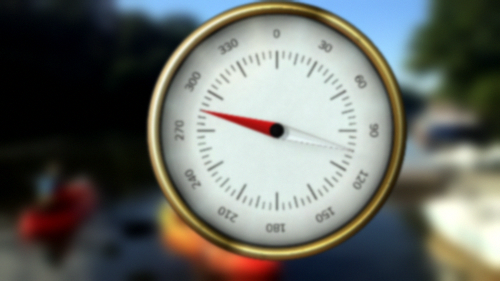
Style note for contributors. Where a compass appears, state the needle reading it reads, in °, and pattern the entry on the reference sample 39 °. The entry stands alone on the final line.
285 °
